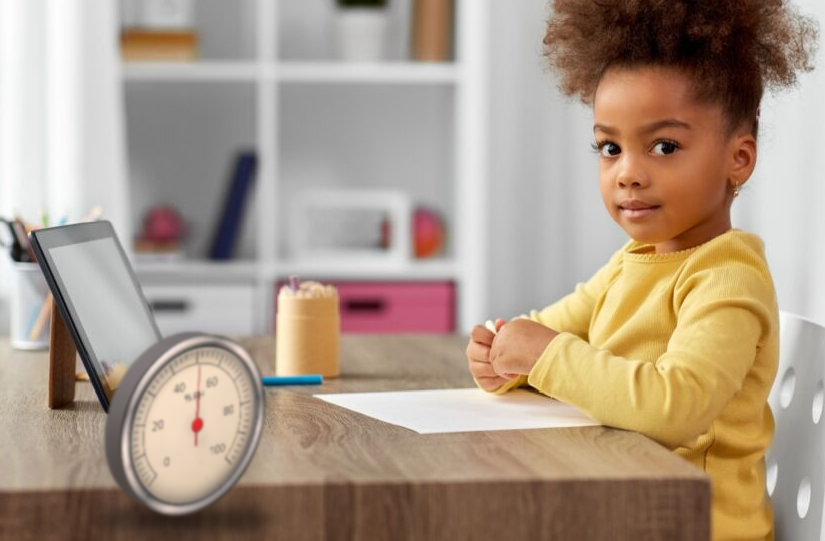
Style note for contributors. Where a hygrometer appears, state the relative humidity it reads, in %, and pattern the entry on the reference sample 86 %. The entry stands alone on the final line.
50 %
